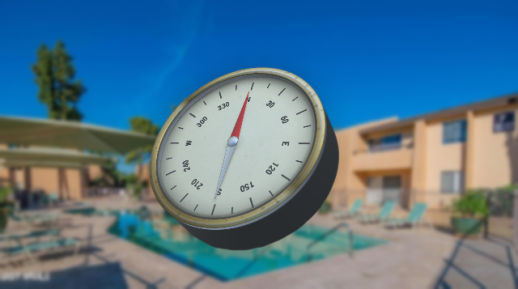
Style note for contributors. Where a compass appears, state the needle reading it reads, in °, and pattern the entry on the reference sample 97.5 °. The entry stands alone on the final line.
0 °
